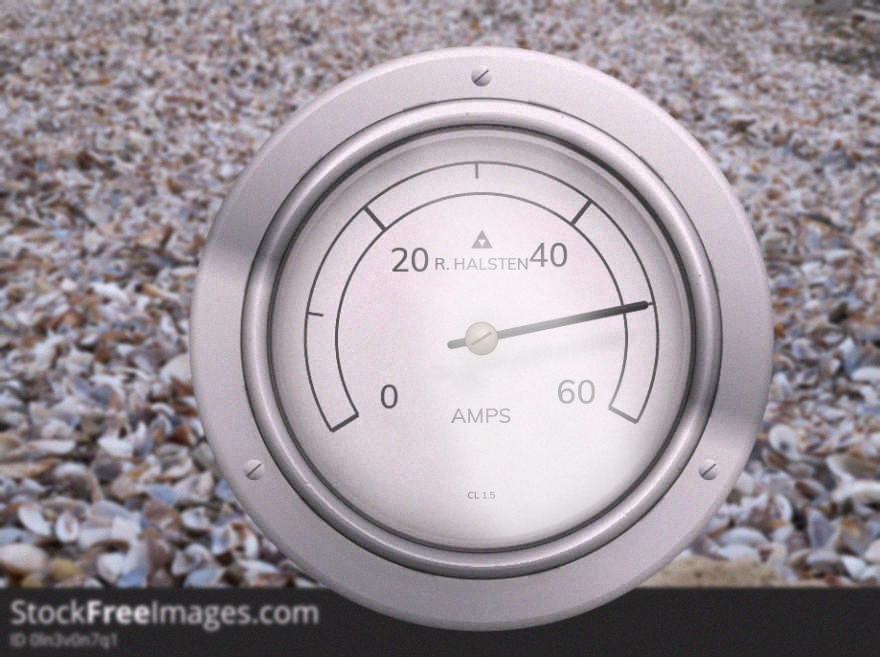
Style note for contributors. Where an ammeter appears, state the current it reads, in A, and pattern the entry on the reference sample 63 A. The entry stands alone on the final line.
50 A
